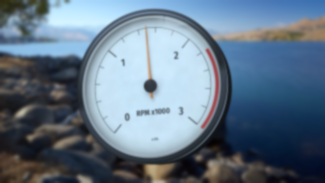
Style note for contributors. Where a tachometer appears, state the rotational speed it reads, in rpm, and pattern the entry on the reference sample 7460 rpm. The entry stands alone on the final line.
1500 rpm
